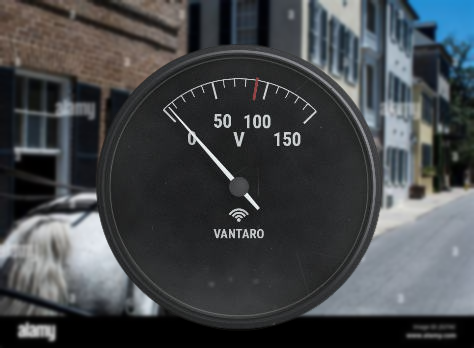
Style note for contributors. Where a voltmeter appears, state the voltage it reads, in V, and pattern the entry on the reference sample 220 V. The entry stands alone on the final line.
5 V
